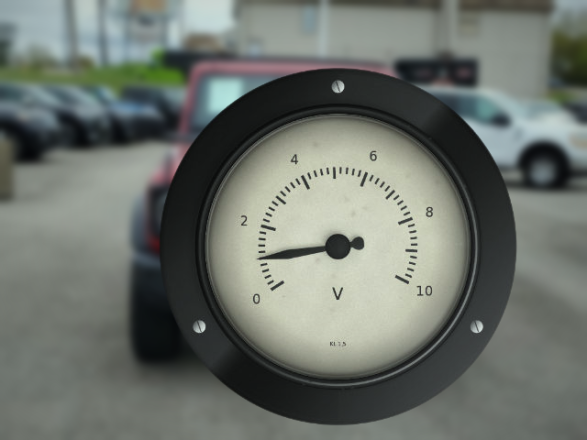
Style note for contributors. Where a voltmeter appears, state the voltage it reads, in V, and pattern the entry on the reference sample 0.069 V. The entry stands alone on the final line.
1 V
